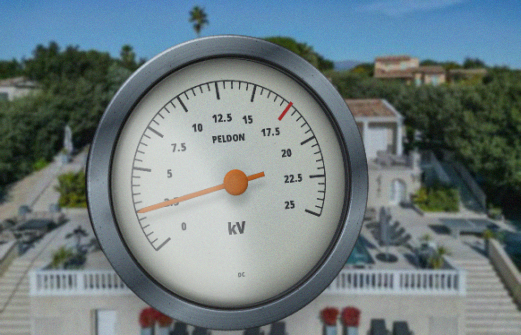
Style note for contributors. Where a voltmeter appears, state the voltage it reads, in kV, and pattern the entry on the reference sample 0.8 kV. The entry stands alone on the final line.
2.5 kV
